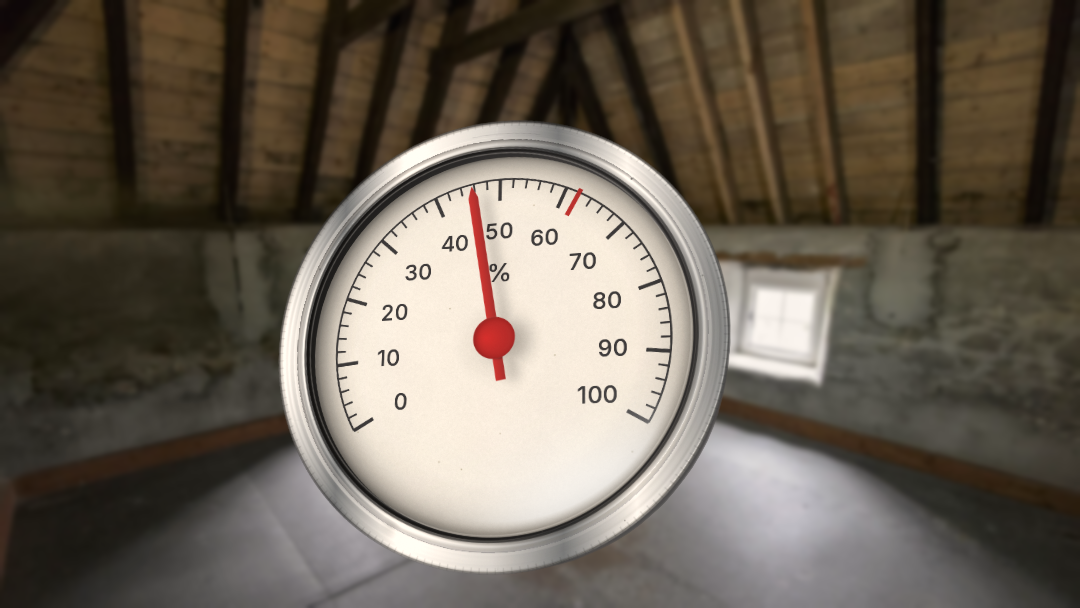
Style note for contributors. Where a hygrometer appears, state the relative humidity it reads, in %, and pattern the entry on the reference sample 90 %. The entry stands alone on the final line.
46 %
